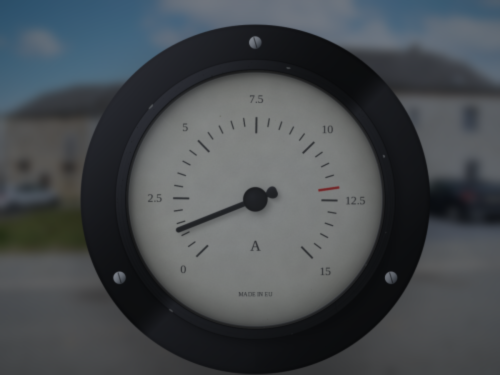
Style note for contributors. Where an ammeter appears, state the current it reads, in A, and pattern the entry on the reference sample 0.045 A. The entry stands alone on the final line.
1.25 A
